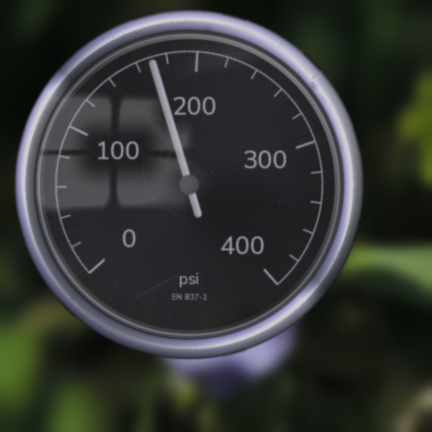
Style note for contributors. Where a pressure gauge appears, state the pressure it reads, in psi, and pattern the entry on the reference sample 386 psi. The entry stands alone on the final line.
170 psi
